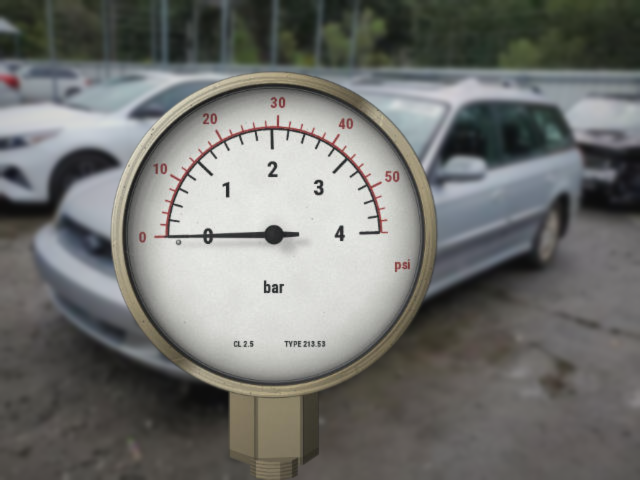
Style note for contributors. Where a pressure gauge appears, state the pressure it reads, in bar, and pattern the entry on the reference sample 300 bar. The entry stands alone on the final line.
0 bar
